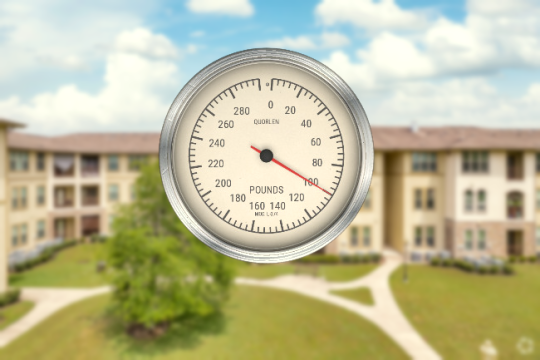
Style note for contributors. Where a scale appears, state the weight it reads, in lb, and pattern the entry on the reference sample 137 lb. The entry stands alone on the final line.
100 lb
